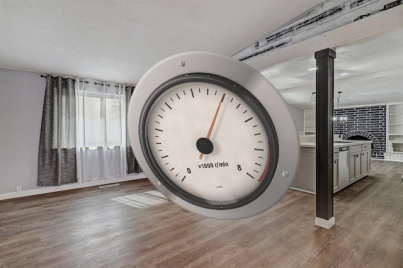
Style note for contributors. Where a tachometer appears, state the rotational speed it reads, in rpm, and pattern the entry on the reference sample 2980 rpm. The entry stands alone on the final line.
5000 rpm
